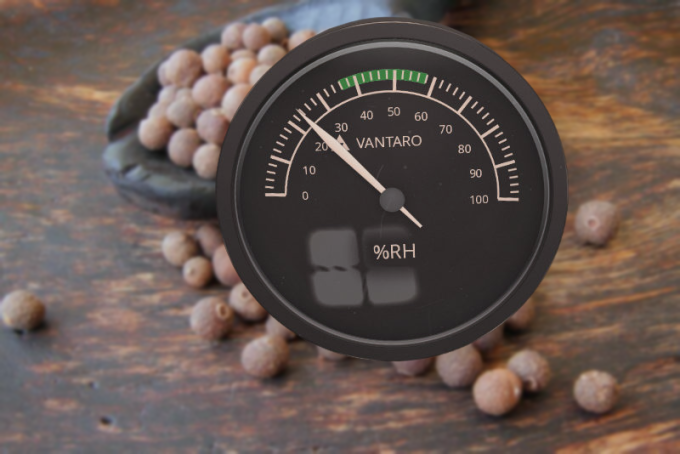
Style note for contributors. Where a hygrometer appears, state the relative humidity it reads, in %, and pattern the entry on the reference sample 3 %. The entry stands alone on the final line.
24 %
